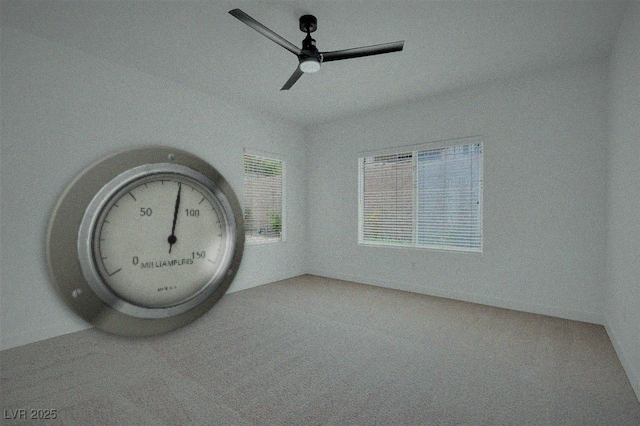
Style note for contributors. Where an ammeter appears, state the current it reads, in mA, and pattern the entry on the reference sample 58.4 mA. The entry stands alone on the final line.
80 mA
